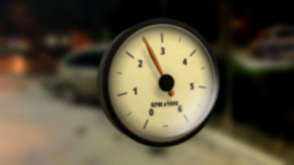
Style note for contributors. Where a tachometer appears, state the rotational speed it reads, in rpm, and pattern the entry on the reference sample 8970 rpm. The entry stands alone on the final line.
2500 rpm
